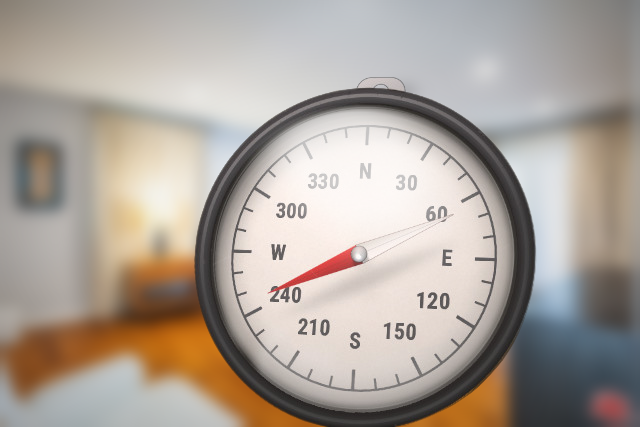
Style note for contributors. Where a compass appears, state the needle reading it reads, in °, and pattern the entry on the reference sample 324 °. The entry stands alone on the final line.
245 °
